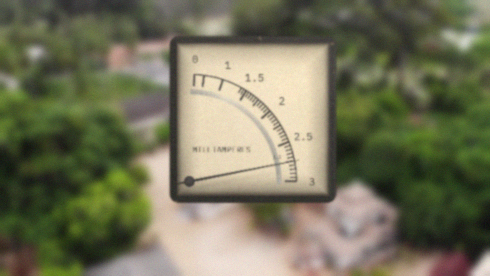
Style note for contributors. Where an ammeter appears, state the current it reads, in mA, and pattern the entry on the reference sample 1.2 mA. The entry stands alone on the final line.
2.75 mA
